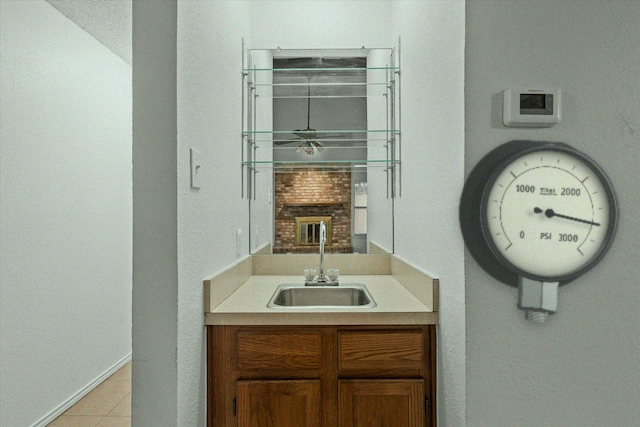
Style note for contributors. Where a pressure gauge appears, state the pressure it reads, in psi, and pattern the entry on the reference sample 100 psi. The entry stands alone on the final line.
2600 psi
